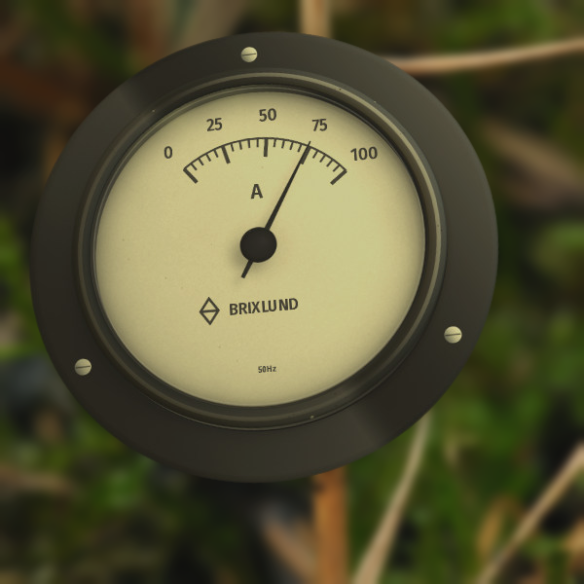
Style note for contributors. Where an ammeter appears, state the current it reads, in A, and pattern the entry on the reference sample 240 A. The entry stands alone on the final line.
75 A
